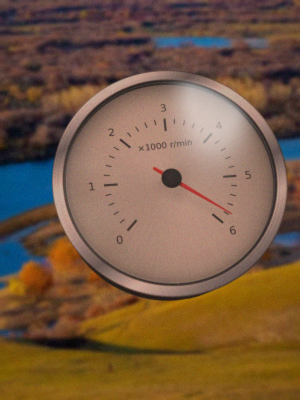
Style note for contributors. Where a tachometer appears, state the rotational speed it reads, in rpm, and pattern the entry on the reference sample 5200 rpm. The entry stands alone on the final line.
5800 rpm
